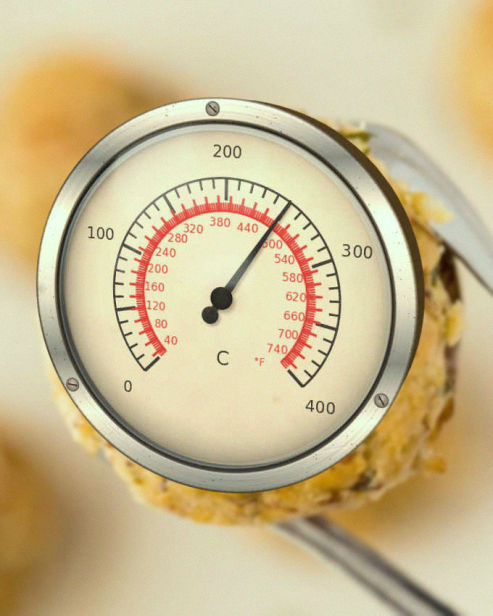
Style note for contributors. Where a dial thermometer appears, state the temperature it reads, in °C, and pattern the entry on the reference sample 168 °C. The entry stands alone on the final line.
250 °C
